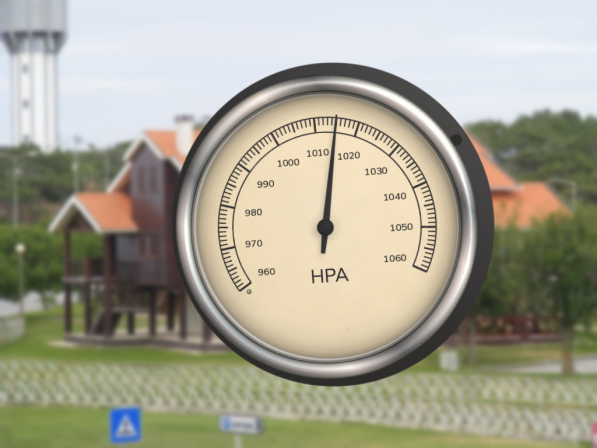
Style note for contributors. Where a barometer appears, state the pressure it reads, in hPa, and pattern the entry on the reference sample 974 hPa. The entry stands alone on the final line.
1015 hPa
